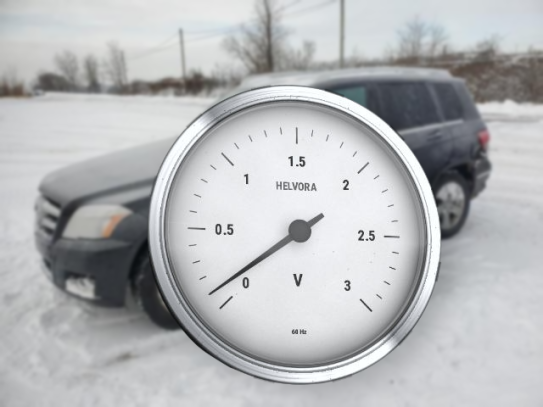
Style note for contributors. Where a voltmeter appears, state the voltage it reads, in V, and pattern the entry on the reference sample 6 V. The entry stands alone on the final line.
0.1 V
